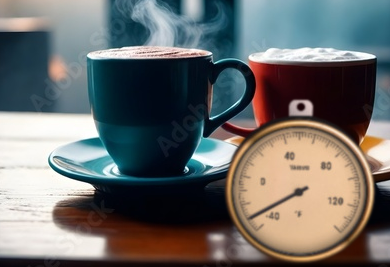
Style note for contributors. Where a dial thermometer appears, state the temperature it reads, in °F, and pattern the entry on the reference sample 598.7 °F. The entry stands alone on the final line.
-30 °F
